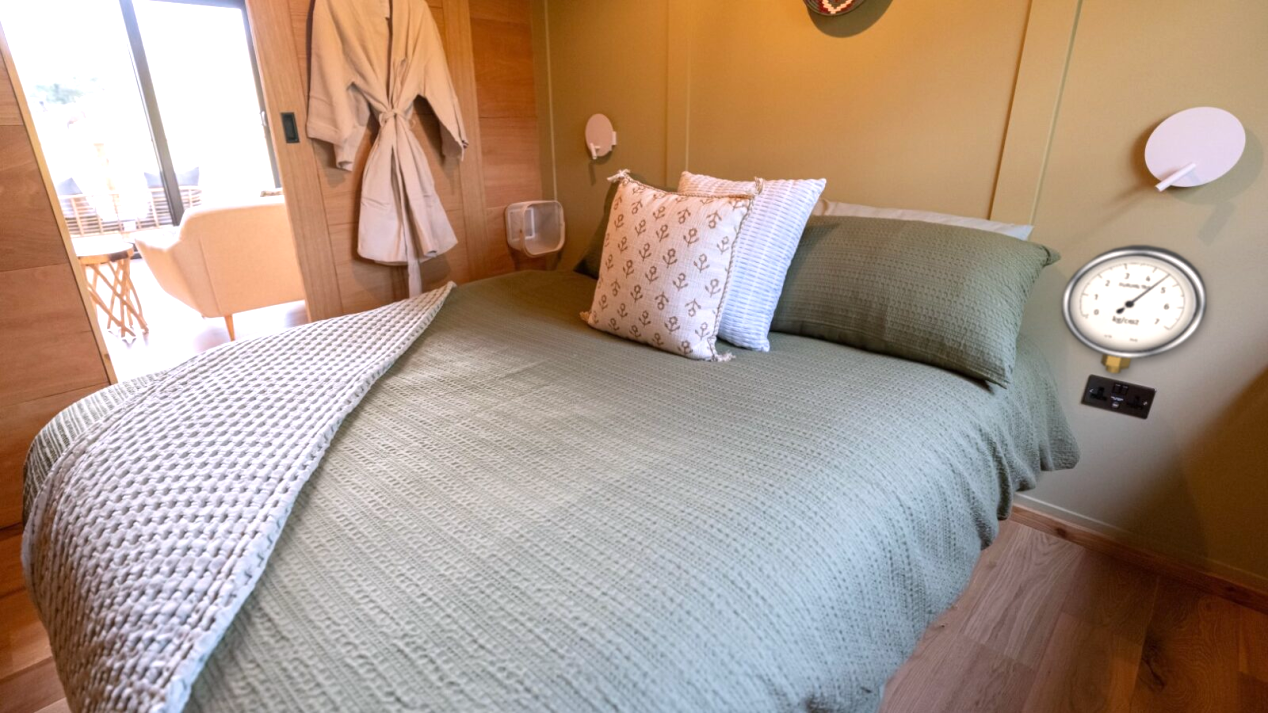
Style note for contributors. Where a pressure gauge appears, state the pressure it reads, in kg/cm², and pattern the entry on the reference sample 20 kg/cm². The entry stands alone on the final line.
4.5 kg/cm²
